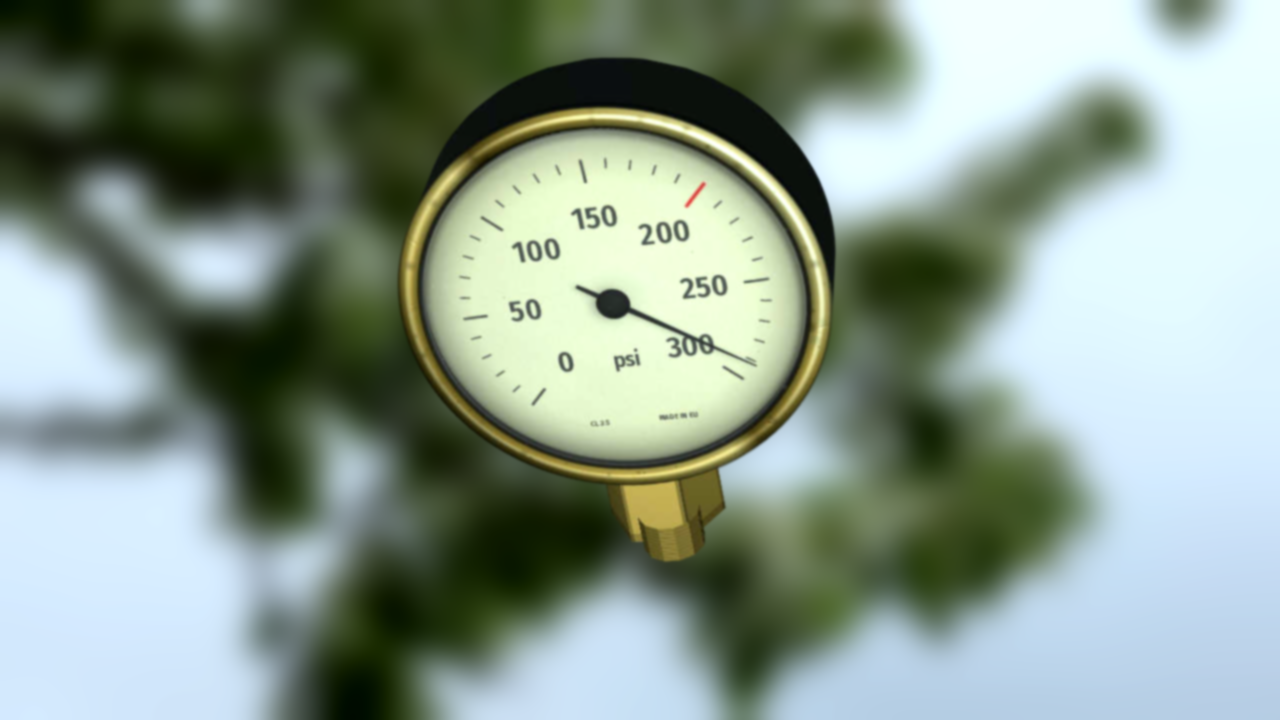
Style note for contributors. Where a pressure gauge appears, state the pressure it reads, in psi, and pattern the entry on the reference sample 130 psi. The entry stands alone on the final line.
290 psi
